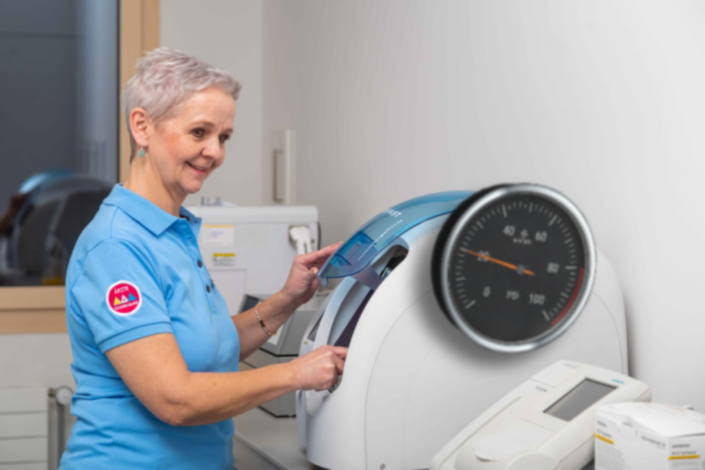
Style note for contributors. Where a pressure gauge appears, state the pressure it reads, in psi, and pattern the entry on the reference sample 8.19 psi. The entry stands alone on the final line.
20 psi
